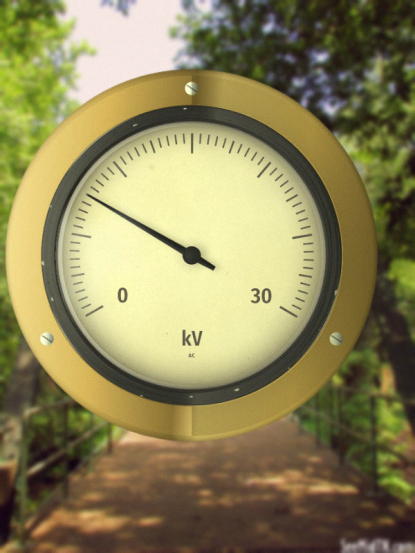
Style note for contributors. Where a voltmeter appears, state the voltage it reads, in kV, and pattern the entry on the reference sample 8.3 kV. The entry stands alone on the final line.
7.5 kV
